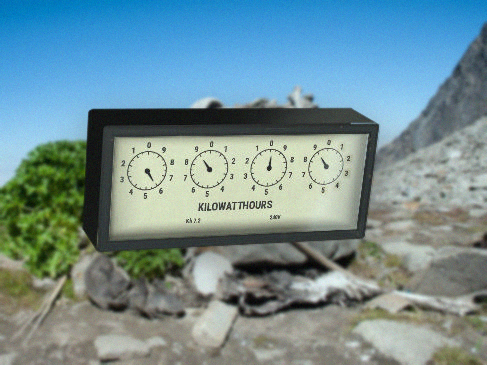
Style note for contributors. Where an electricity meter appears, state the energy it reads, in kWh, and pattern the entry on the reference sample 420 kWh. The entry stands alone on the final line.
5899 kWh
